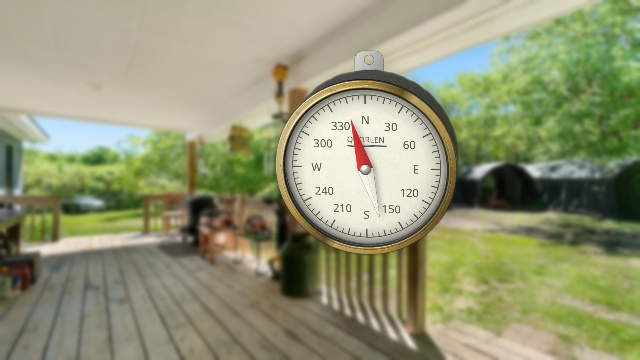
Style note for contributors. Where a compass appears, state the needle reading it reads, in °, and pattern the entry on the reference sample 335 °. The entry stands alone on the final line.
345 °
